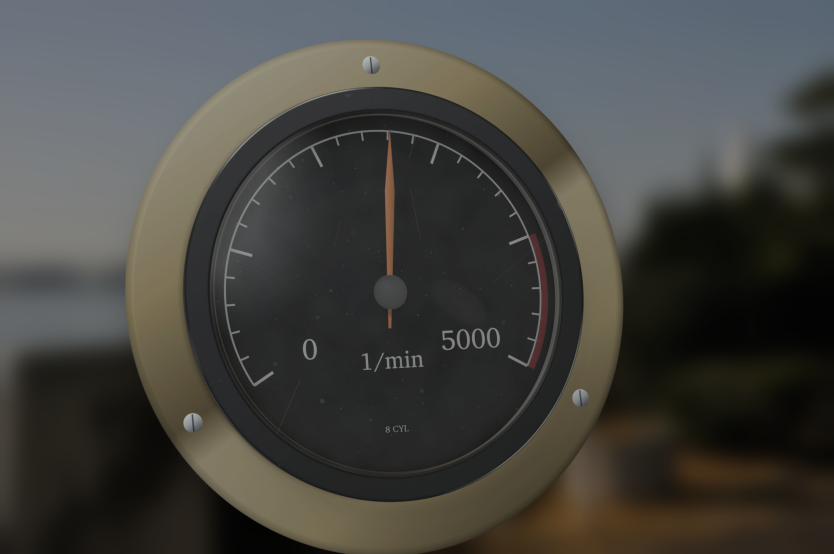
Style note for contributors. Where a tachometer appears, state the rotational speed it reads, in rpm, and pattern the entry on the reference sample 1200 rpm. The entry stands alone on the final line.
2600 rpm
